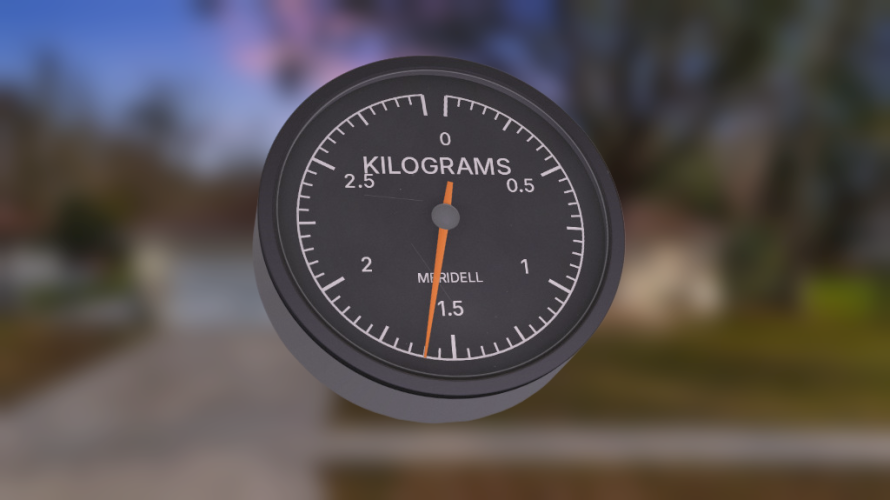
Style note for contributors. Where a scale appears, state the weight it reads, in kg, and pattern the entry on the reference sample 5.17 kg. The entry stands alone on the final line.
1.6 kg
